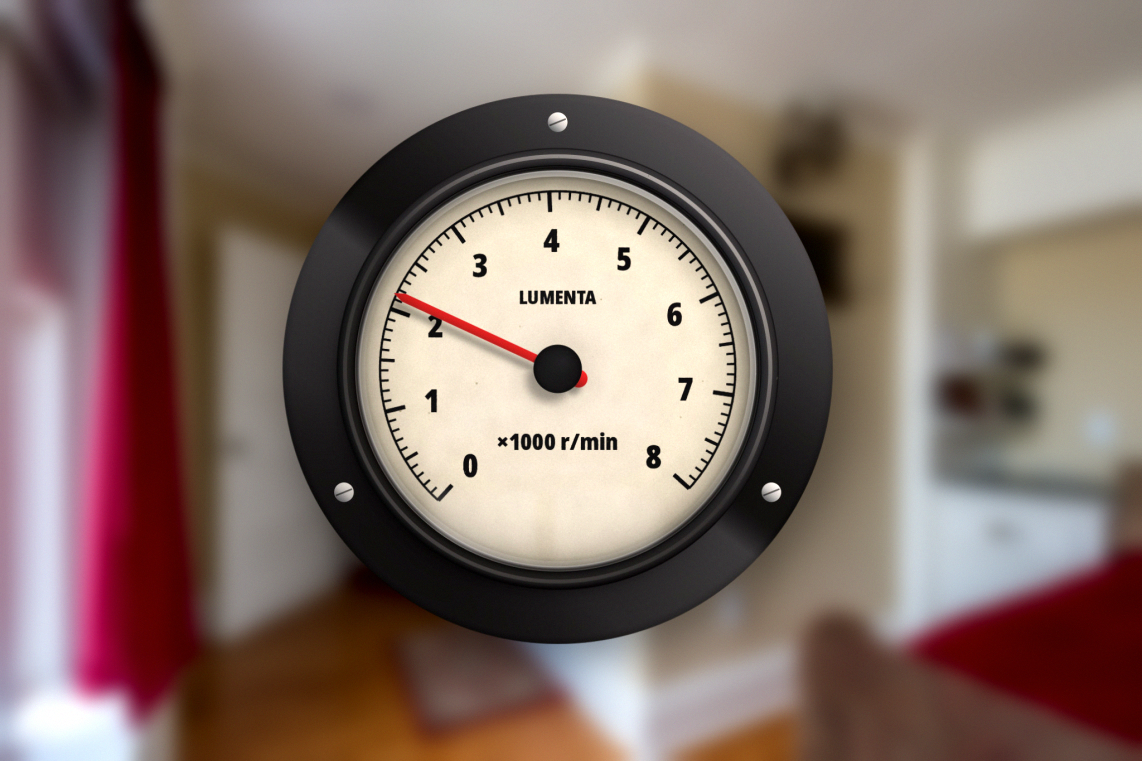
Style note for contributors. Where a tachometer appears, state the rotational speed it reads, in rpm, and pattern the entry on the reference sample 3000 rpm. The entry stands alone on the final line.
2150 rpm
